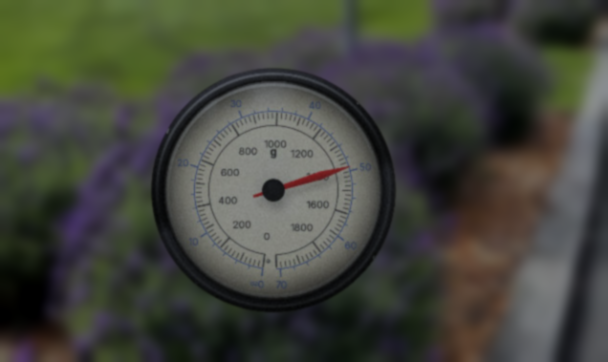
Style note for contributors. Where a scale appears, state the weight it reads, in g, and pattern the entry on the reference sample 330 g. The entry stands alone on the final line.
1400 g
